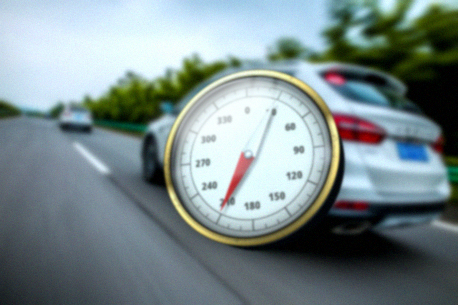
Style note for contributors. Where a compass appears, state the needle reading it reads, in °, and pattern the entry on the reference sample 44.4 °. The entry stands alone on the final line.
210 °
